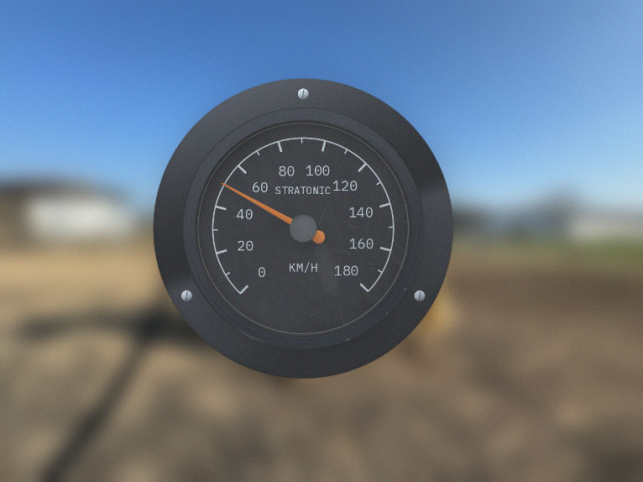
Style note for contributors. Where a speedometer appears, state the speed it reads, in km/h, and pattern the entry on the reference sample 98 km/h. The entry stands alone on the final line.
50 km/h
